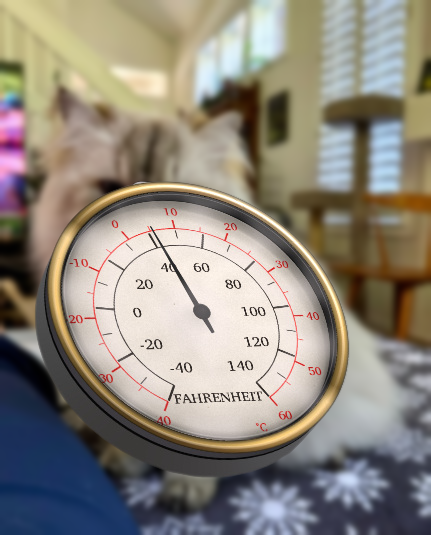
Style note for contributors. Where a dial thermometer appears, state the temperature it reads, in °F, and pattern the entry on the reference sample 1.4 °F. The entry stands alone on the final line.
40 °F
